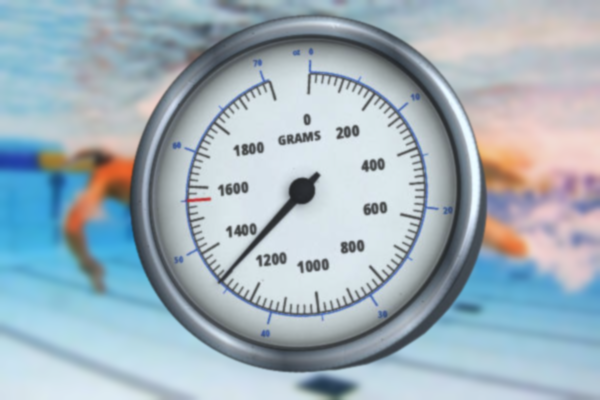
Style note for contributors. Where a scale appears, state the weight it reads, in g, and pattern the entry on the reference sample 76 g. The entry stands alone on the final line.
1300 g
